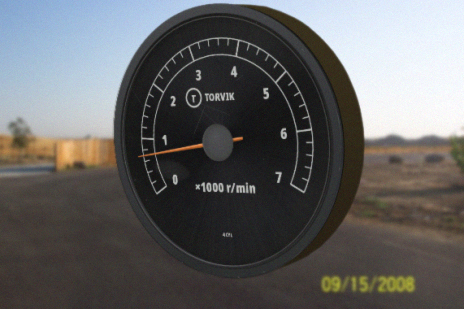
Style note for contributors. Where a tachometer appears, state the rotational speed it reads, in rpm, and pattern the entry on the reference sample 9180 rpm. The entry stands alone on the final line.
700 rpm
